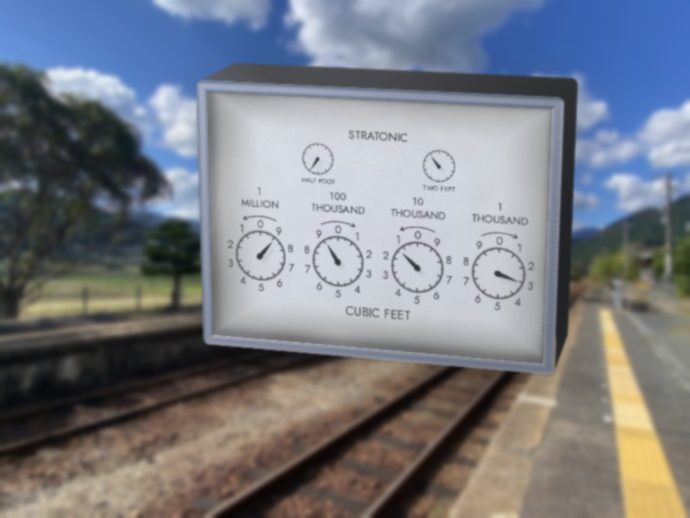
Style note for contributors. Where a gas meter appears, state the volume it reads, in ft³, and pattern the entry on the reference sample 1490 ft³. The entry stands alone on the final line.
891300 ft³
